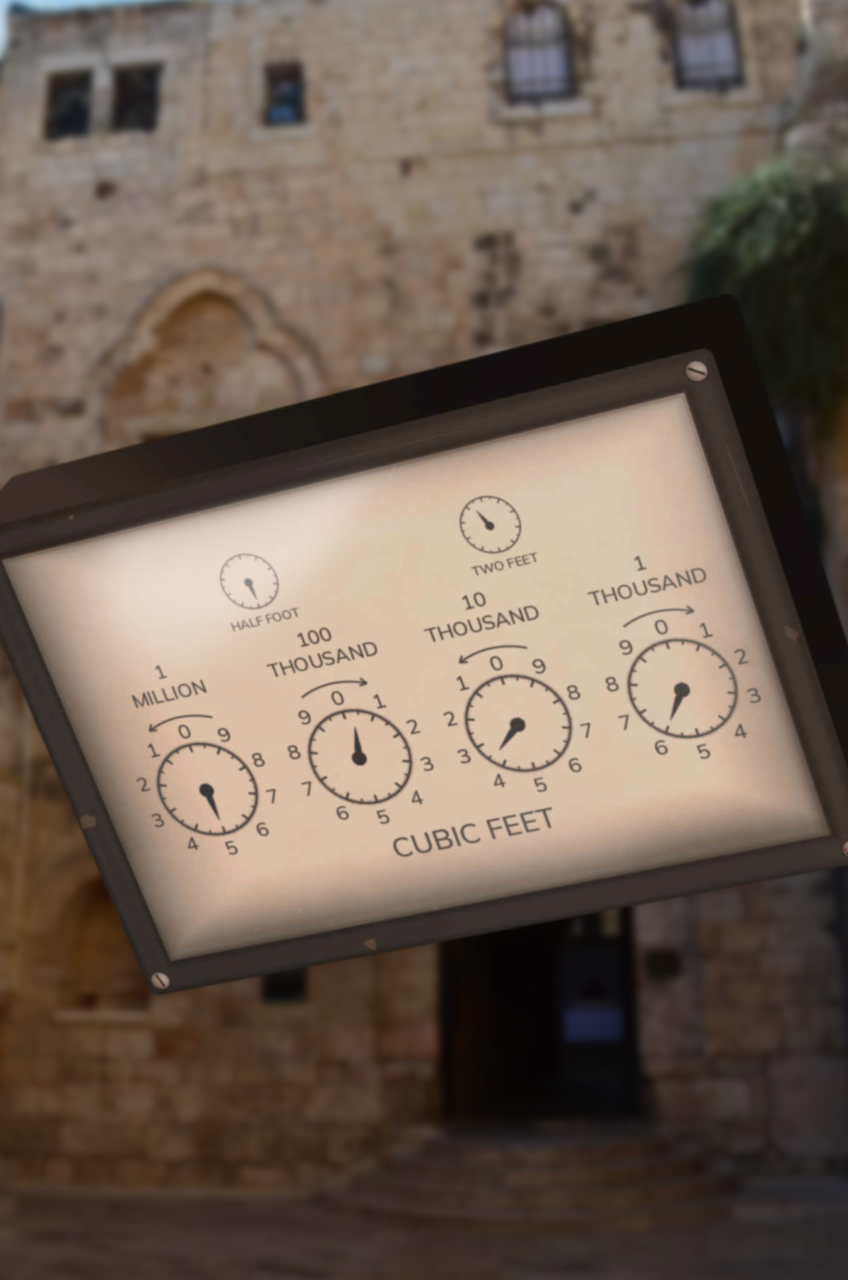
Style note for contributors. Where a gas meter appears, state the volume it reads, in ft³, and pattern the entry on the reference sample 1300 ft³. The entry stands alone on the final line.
503600 ft³
